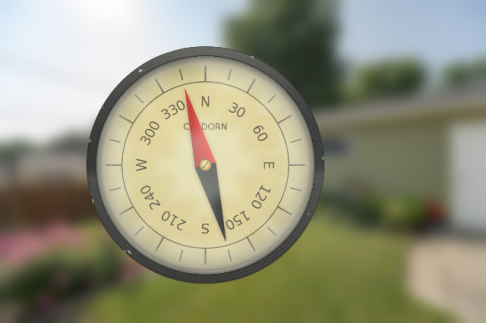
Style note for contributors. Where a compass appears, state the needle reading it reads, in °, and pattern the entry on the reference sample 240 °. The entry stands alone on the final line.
345 °
